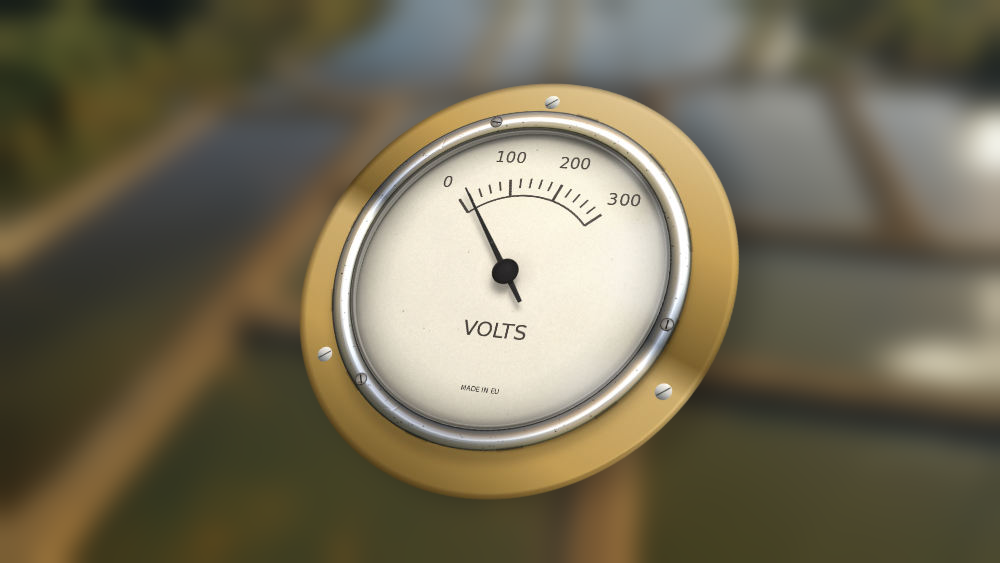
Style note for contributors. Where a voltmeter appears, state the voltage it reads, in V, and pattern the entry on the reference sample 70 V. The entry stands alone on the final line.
20 V
